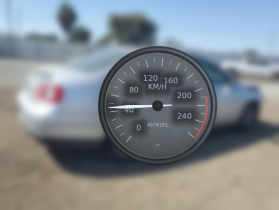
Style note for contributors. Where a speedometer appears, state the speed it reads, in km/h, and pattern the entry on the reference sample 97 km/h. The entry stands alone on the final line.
45 km/h
